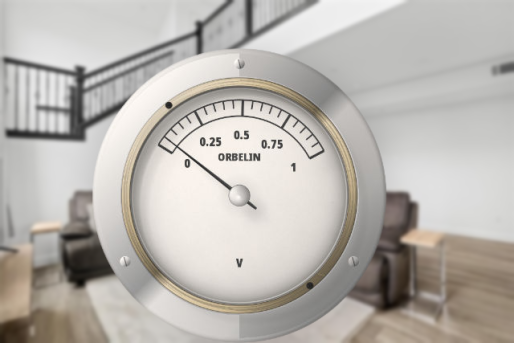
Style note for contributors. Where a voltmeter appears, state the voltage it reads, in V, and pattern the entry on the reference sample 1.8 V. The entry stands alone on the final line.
0.05 V
